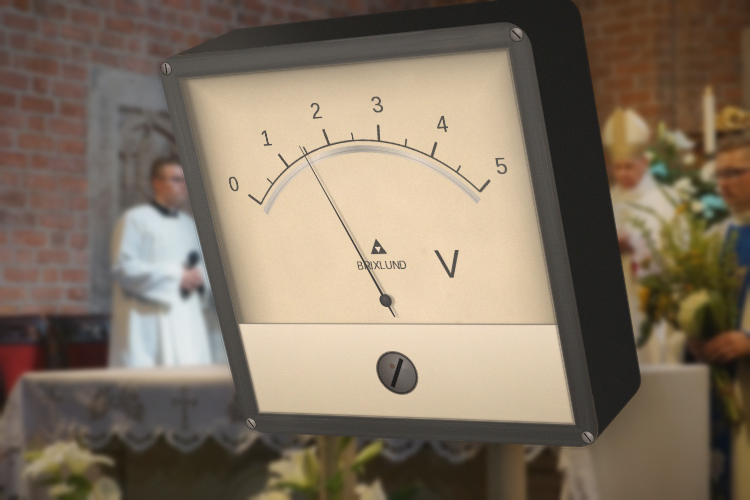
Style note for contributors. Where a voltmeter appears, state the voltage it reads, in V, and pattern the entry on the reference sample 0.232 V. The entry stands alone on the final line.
1.5 V
